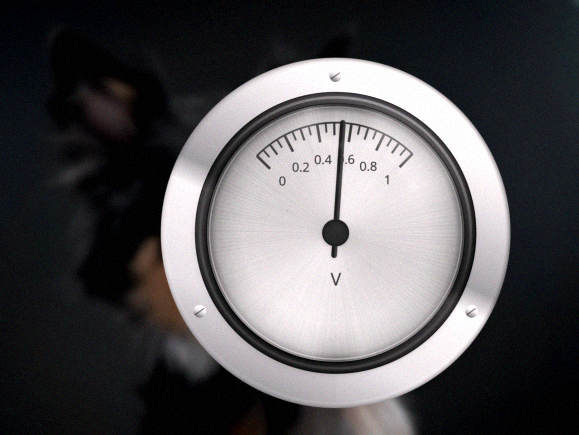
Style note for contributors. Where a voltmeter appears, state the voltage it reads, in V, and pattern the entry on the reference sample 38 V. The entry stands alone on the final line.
0.55 V
